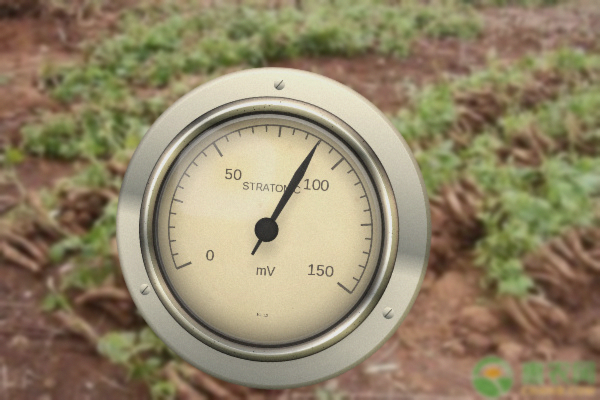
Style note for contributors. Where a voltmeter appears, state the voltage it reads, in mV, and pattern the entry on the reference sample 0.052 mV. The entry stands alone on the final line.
90 mV
